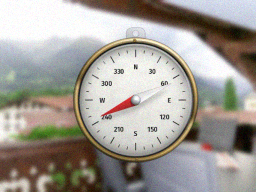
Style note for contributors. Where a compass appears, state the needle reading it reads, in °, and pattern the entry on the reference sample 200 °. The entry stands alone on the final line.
245 °
